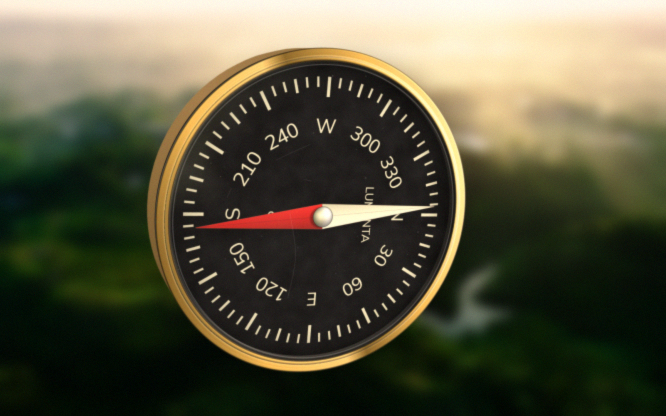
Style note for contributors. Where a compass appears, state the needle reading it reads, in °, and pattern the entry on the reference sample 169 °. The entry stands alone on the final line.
175 °
